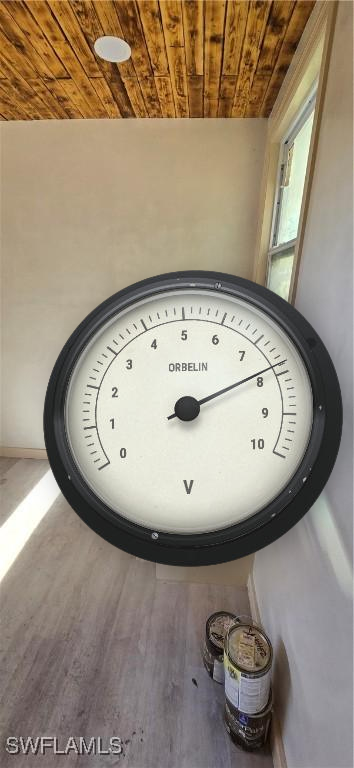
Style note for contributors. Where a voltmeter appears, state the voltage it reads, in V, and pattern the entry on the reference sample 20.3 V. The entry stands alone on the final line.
7.8 V
